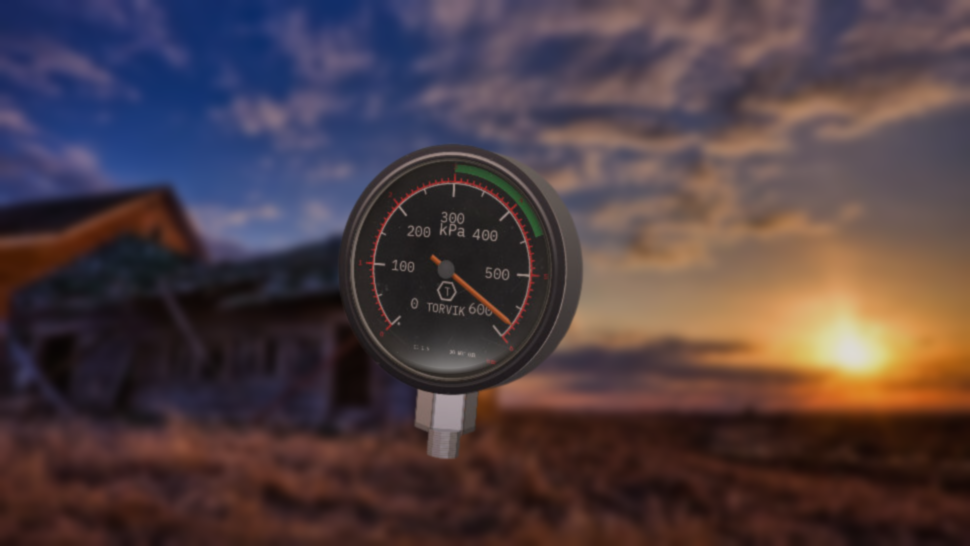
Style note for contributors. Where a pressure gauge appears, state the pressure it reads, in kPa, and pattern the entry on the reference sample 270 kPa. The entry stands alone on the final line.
575 kPa
